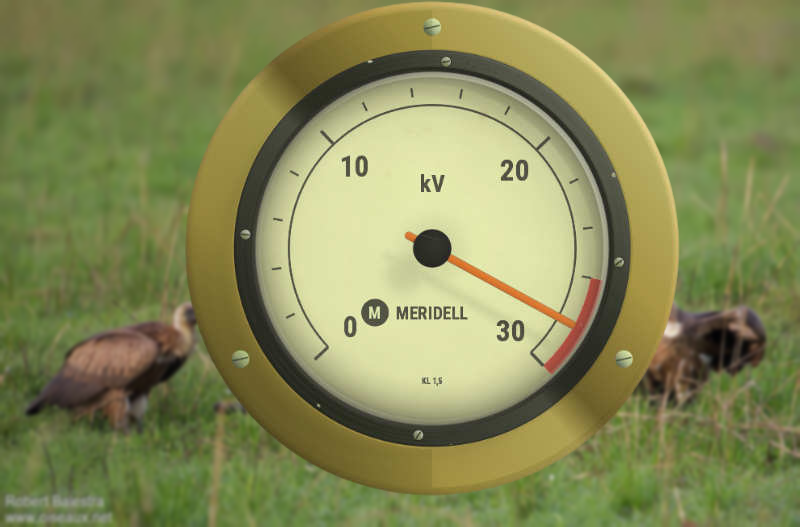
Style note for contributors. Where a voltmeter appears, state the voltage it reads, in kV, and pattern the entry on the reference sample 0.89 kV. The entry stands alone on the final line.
28 kV
